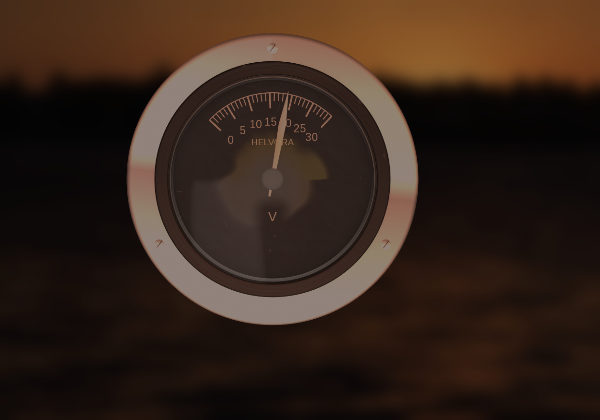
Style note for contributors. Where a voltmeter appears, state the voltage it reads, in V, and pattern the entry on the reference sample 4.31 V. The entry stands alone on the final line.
19 V
